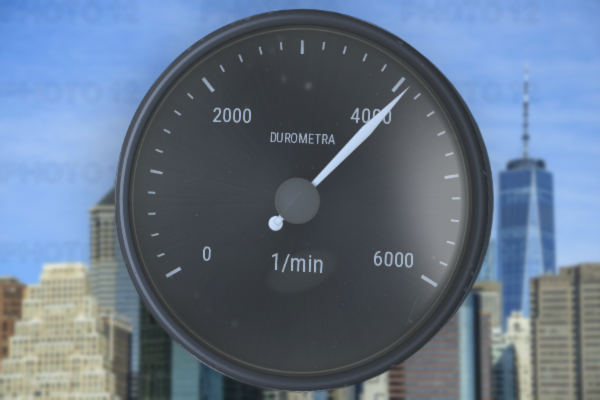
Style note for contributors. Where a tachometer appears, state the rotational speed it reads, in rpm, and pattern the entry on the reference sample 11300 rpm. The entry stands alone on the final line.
4100 rpm
